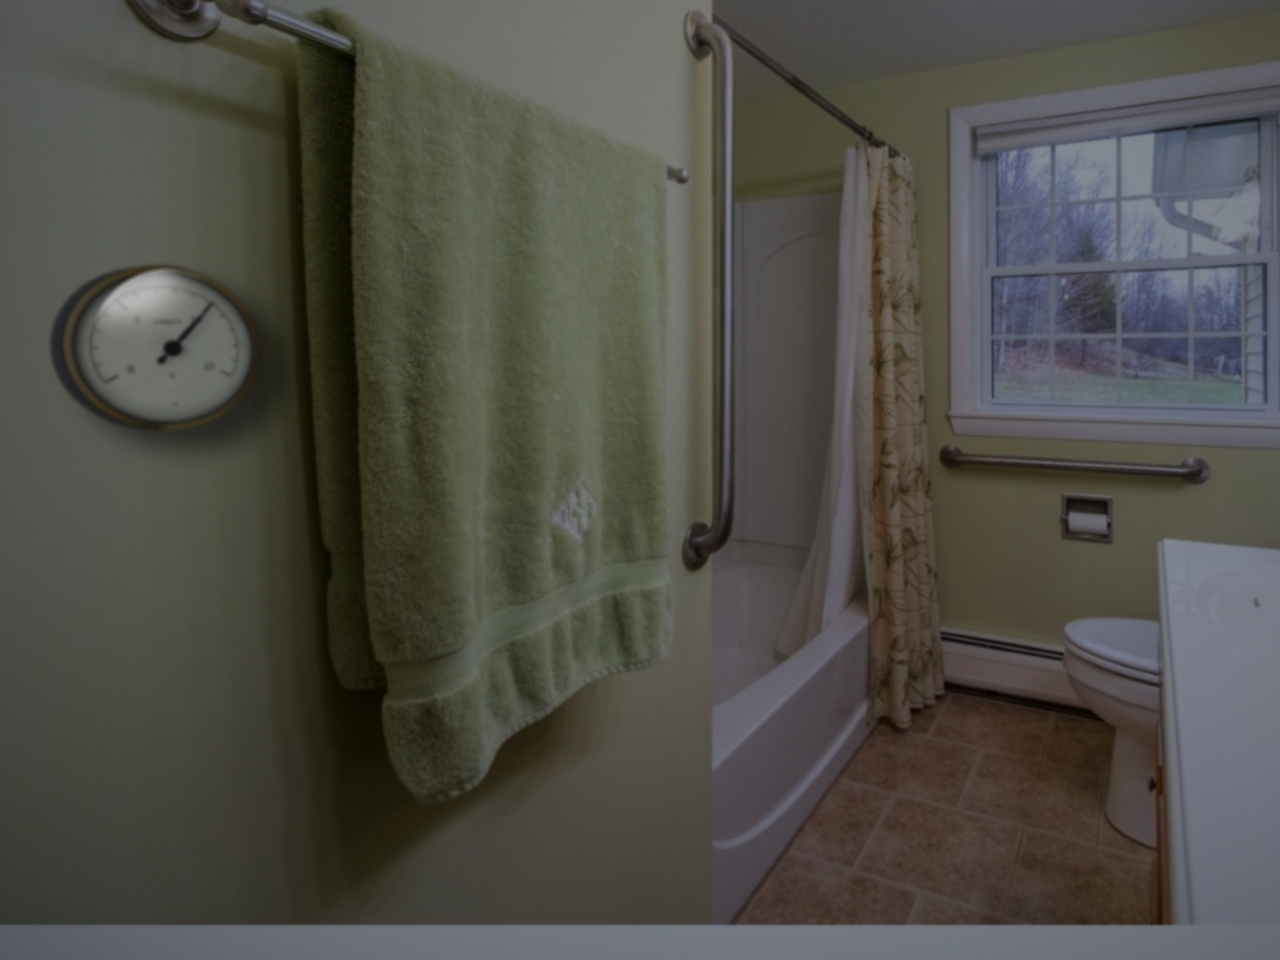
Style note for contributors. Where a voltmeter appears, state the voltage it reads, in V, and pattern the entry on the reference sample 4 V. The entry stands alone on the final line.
10 V
